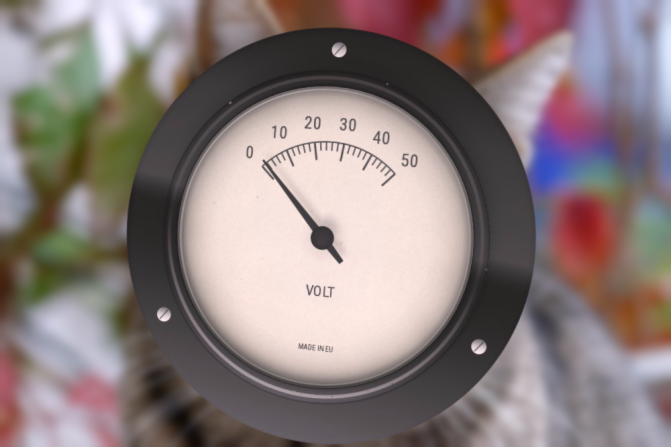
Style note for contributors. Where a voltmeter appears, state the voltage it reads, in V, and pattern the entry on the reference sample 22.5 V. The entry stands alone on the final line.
2 V
